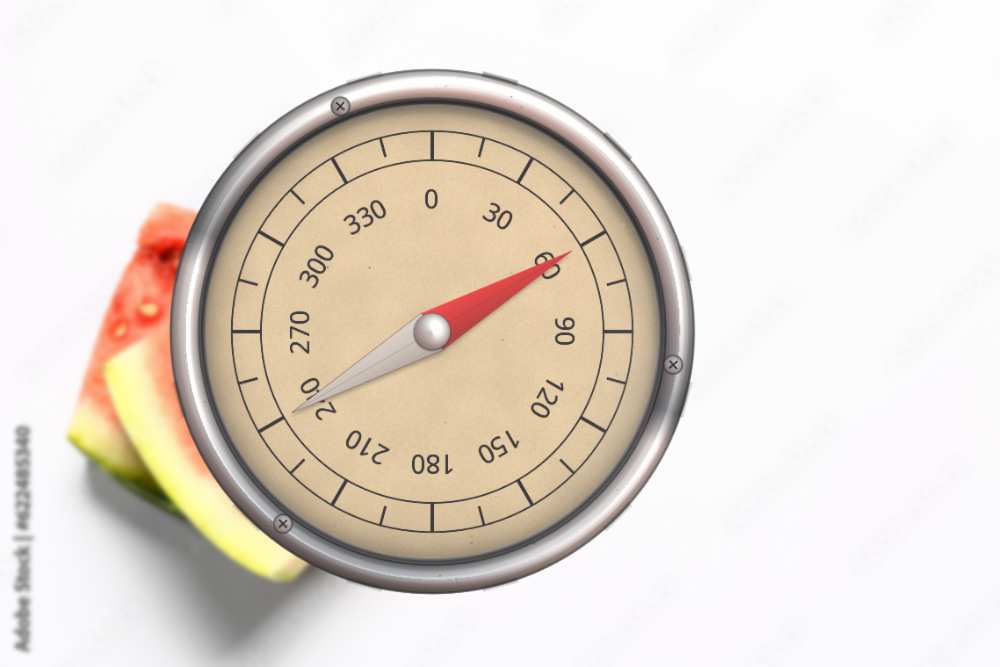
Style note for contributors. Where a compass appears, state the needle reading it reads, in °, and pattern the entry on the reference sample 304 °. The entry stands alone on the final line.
60 °
